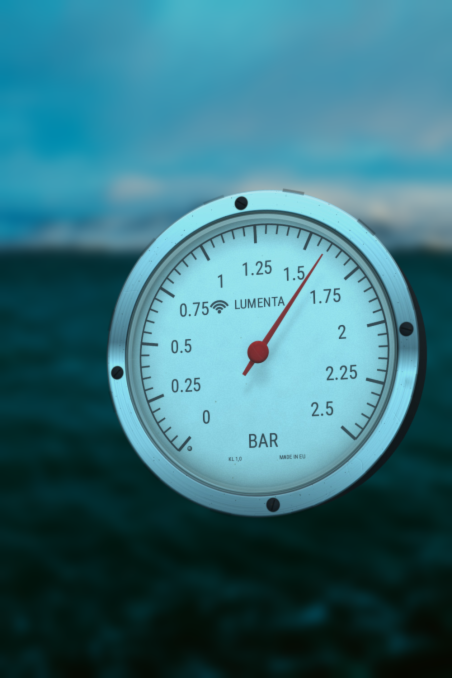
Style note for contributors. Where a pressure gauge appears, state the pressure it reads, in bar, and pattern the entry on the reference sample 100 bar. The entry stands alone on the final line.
1.6 bar
